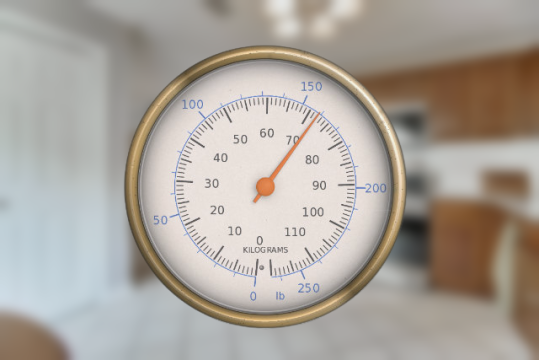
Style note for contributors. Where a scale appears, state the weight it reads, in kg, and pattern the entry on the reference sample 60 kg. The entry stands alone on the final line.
72 kg
